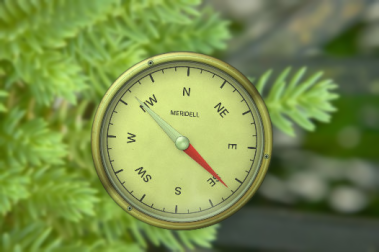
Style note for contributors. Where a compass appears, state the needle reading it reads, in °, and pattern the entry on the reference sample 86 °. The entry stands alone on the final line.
130 °
